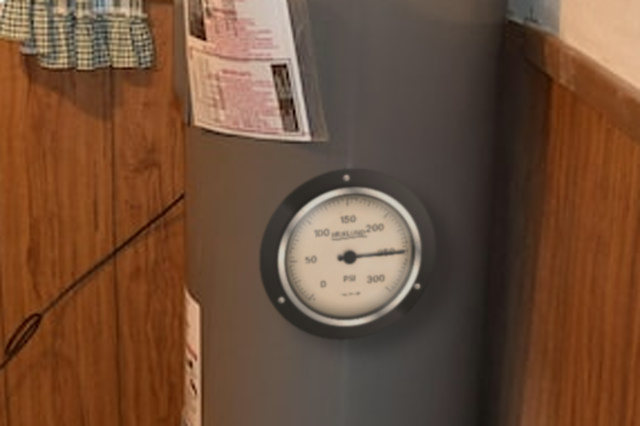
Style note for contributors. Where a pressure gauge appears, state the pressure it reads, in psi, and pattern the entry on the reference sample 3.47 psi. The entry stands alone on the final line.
250 psi
